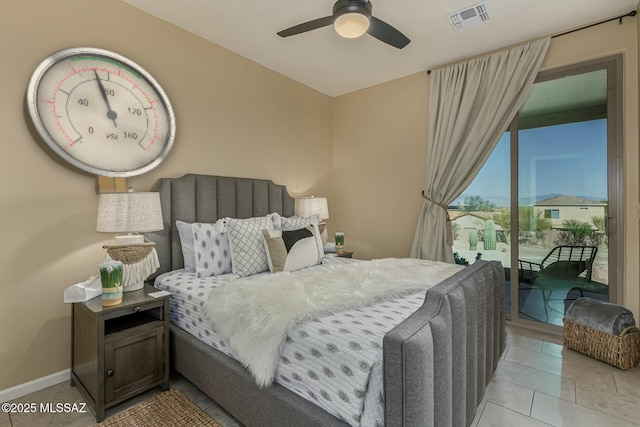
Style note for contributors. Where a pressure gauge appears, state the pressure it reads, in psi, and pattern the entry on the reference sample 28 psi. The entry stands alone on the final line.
70 psi
